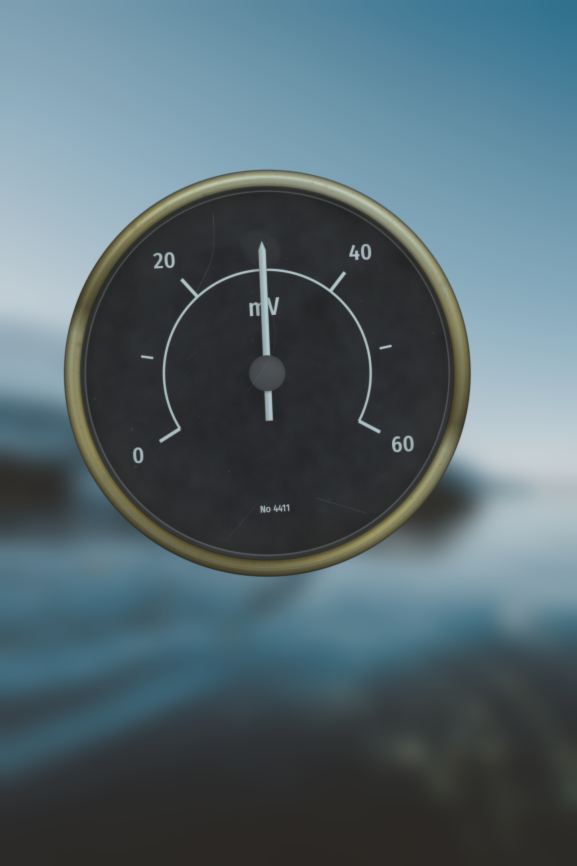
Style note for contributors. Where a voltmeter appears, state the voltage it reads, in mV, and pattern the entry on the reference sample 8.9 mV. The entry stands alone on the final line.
30 mV
